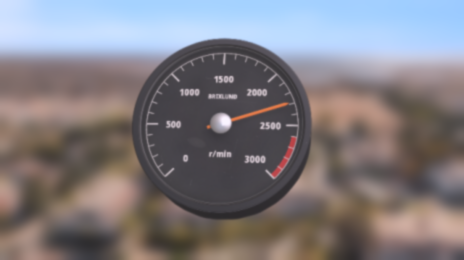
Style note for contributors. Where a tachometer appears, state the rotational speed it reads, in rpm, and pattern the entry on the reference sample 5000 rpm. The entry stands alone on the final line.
2300 rpm
